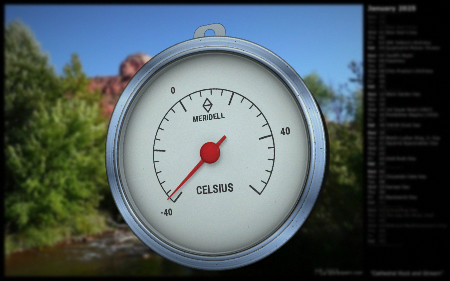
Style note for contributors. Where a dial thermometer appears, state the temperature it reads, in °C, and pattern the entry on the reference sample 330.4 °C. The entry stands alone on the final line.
-38 °C
